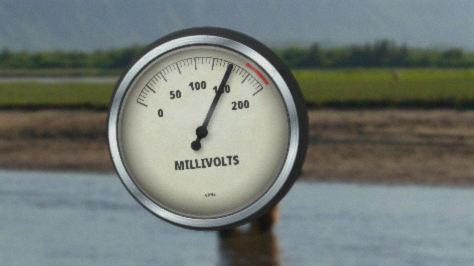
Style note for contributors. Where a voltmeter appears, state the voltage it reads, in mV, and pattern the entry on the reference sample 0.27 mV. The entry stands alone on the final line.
150 mV
